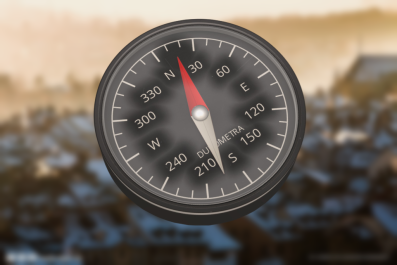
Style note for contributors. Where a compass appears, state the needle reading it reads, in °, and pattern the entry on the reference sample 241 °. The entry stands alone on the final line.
15 °
